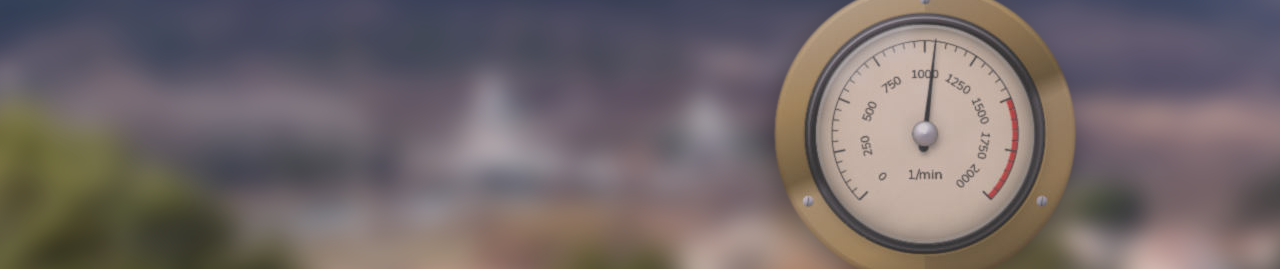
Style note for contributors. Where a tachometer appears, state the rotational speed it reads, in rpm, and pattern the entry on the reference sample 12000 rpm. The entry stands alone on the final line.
1050 rpm
